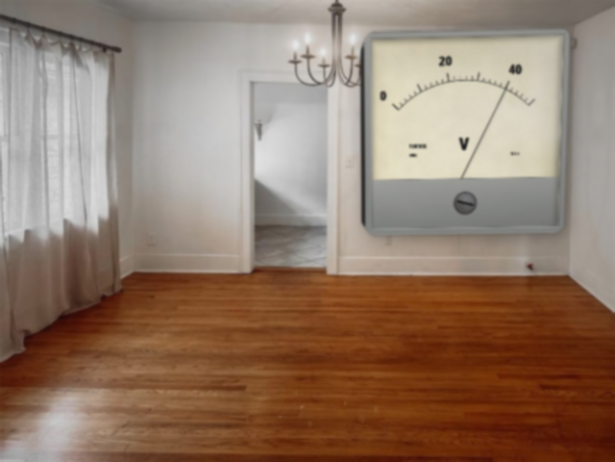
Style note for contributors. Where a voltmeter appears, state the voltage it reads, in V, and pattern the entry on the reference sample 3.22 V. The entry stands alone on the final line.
40 V
